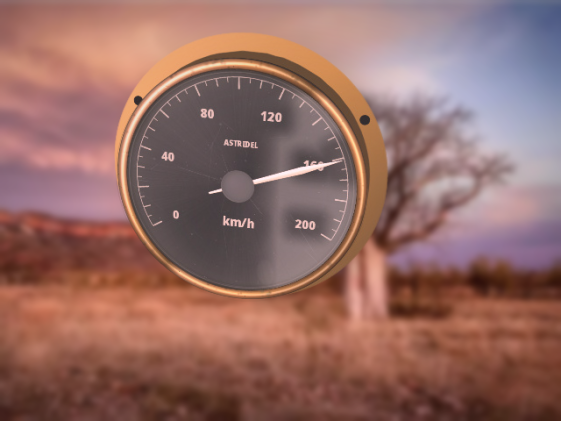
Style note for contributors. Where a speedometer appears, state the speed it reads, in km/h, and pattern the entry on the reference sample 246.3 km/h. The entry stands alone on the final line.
160 km/h
